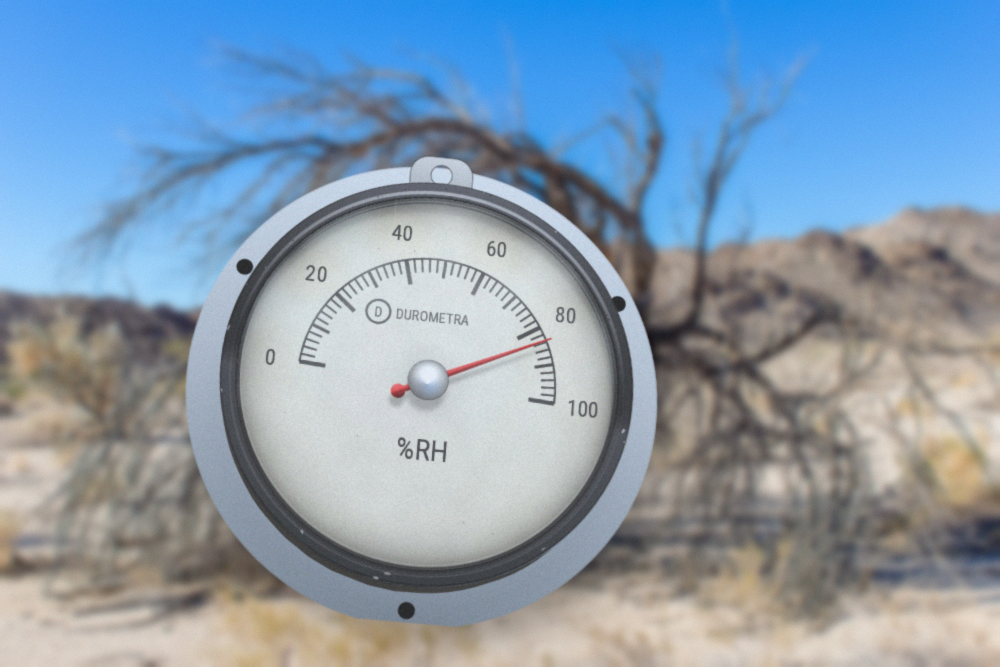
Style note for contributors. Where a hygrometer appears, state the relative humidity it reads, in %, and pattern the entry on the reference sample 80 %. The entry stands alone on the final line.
84 %
